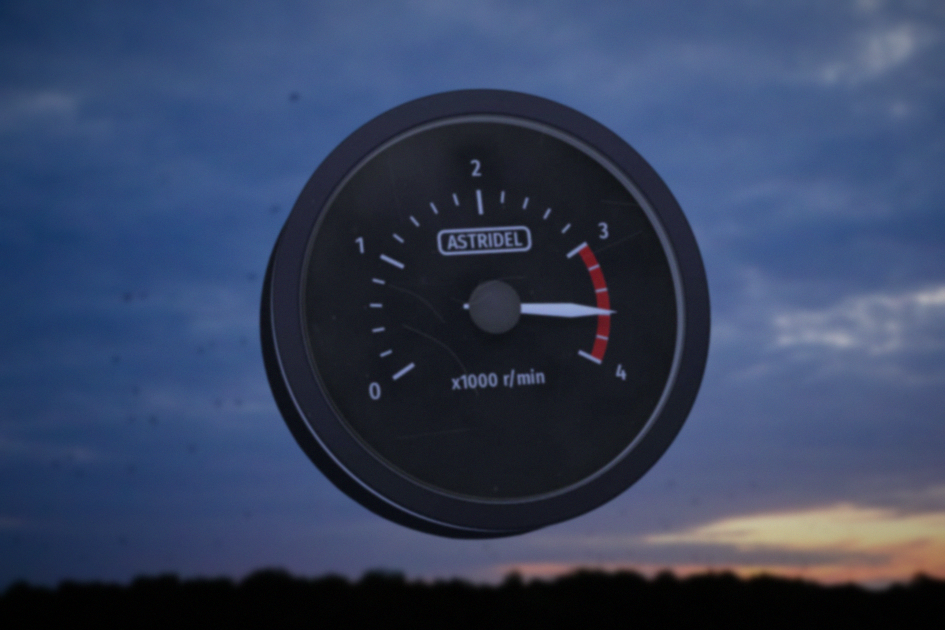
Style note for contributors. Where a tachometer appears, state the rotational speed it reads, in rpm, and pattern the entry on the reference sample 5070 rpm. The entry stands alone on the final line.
3600 rpm
